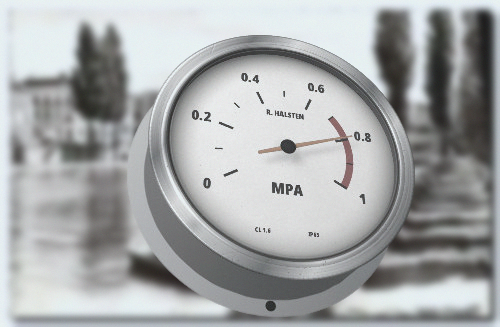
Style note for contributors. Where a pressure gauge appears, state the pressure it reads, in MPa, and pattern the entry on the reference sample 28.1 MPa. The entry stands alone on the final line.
0.8 MPa
